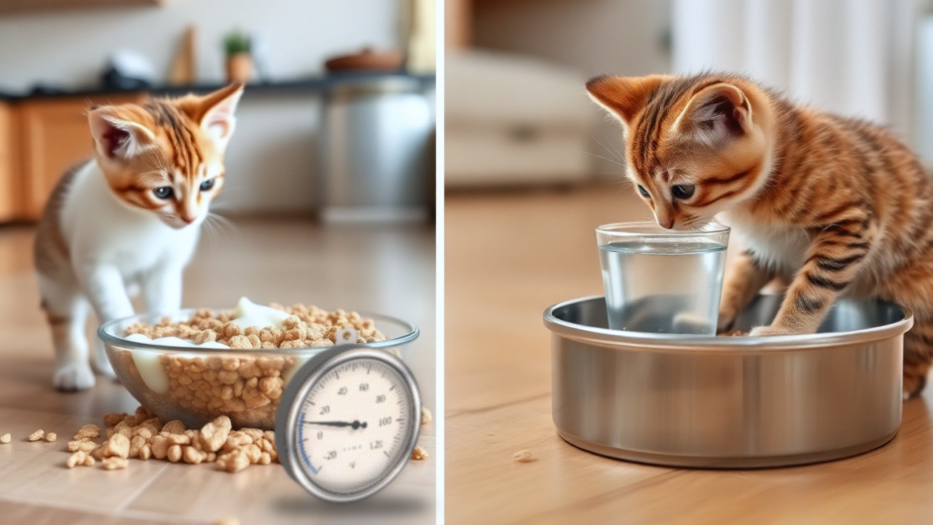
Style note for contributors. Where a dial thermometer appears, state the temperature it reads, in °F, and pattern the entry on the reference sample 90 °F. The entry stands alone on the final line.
10 °F
